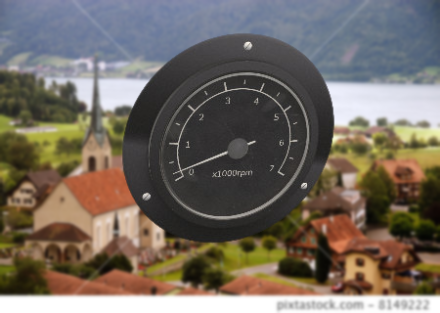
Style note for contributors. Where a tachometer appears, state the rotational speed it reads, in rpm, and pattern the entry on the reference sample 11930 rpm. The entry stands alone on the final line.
250 rpm
